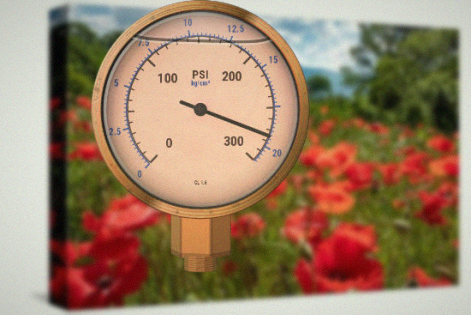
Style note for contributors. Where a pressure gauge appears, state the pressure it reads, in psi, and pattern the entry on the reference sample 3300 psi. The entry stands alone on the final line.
275 psi
